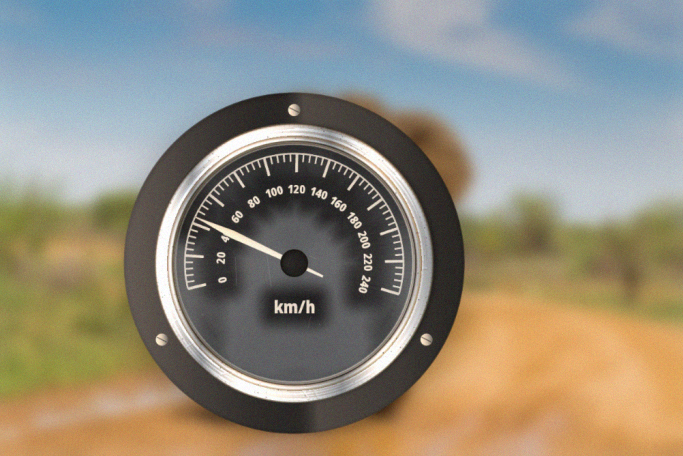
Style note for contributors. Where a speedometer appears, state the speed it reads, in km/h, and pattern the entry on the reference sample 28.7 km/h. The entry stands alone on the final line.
44 km/h
